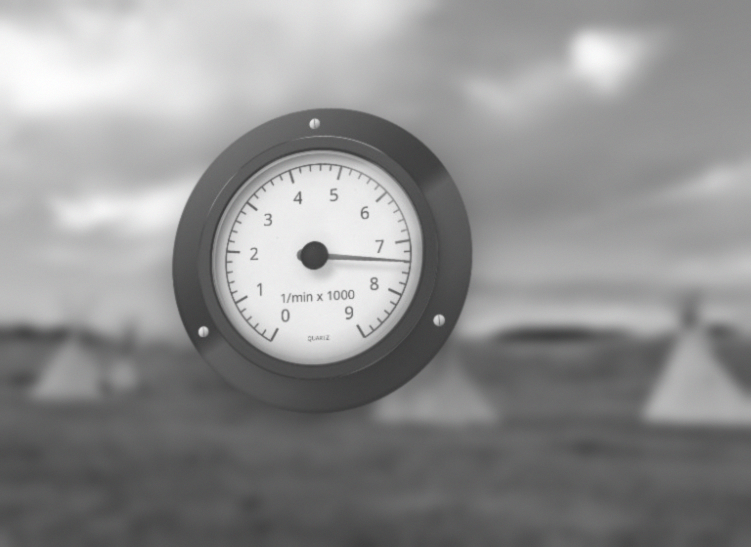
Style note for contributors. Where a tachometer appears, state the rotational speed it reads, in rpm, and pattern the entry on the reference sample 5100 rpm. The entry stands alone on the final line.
7400 rpm
